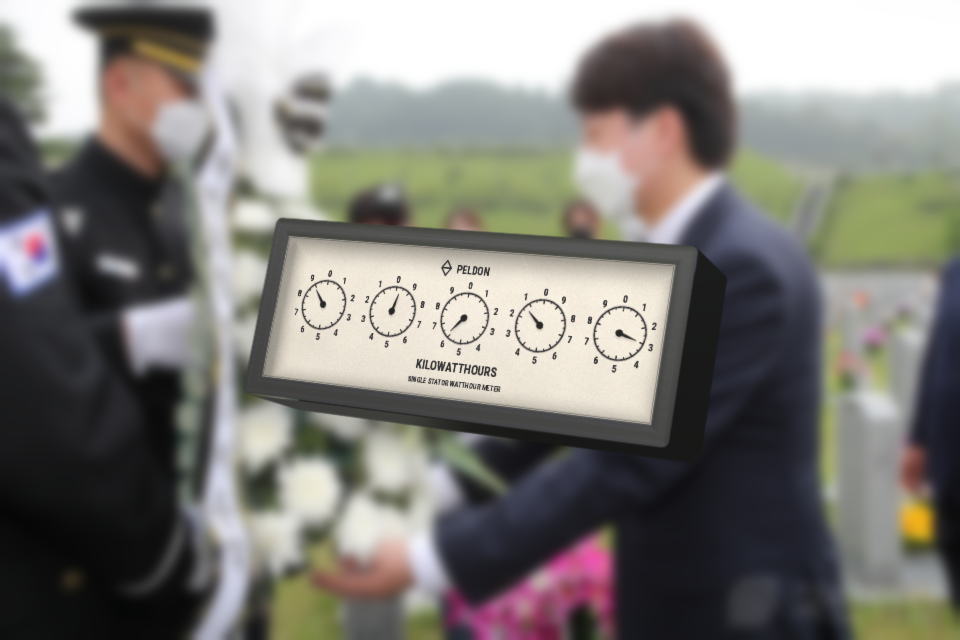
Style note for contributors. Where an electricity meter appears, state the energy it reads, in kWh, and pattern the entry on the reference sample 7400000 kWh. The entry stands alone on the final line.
89613 kWh
